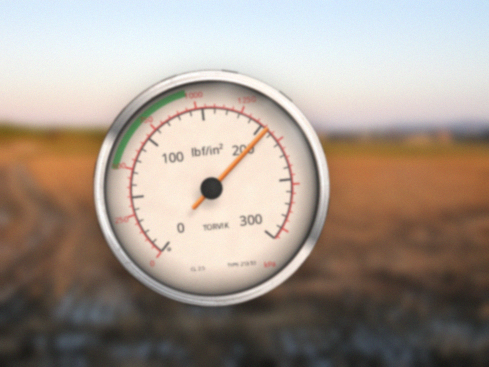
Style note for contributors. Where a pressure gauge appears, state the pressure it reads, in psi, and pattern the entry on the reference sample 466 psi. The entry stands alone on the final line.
205 psi
